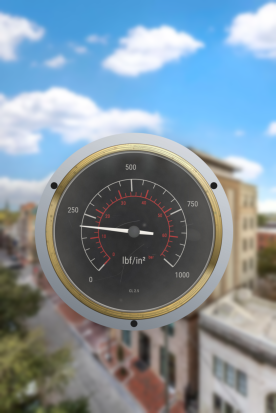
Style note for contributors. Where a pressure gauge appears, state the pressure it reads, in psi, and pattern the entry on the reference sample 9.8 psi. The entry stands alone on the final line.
200 psi
